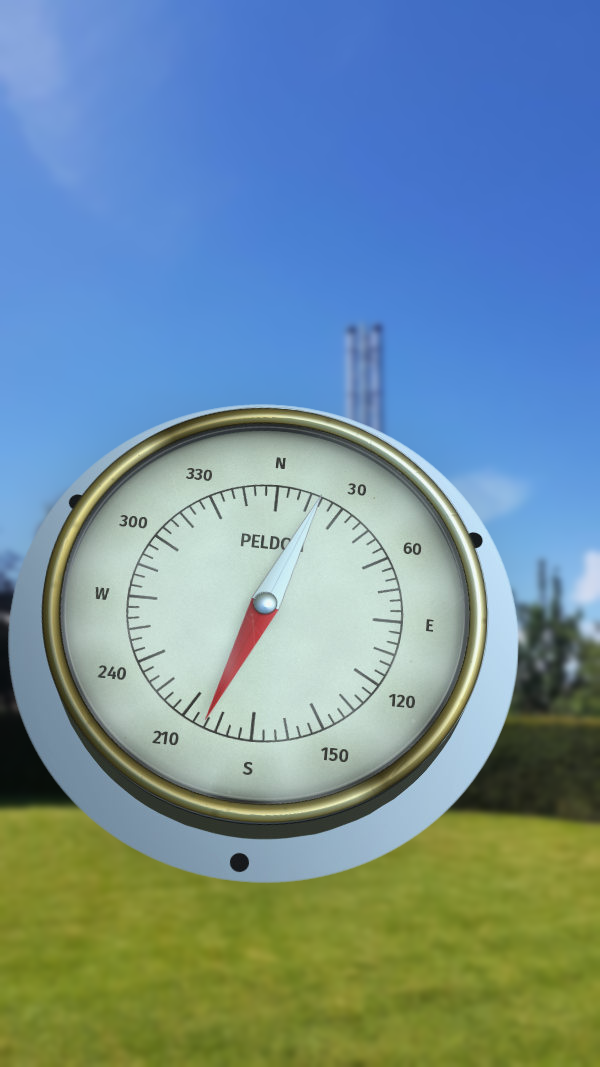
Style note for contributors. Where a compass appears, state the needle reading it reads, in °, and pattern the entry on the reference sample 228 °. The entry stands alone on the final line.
200 °
